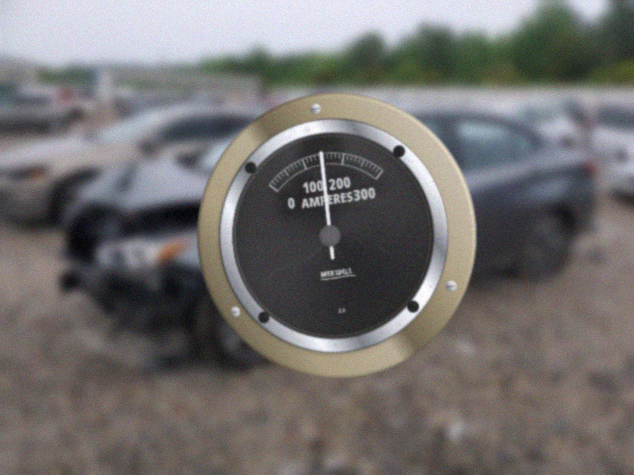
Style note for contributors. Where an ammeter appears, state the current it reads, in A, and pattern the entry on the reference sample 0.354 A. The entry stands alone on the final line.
150 A
